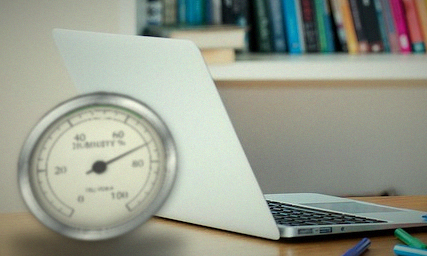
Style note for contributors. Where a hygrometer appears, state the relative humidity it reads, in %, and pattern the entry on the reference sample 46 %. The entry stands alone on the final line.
72 %
